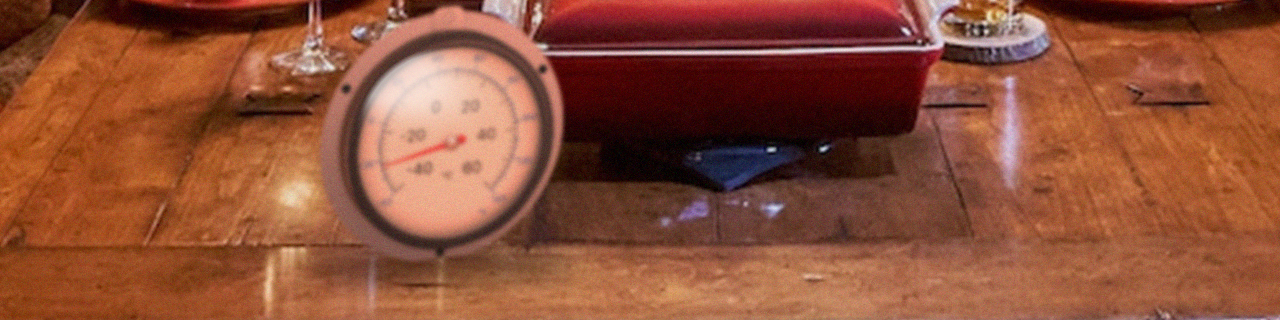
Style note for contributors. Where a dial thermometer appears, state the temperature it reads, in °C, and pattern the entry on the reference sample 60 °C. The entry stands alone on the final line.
-30 °C
